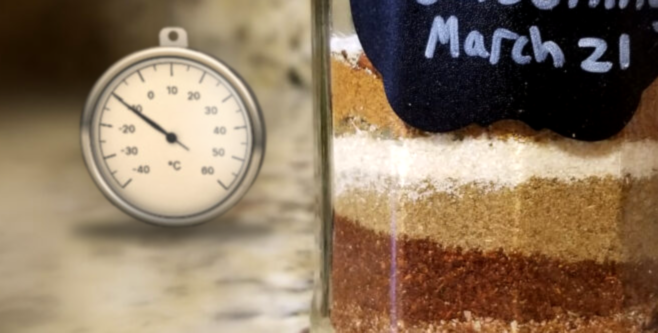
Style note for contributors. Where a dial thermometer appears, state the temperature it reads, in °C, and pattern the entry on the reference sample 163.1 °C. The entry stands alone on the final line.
-10 °C
